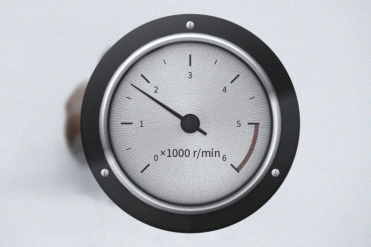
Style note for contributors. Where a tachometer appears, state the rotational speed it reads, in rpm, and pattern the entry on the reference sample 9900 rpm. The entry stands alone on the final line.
1750 rpm
